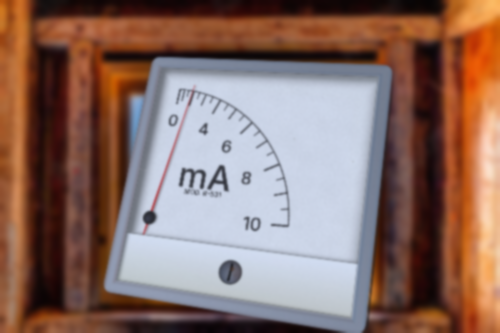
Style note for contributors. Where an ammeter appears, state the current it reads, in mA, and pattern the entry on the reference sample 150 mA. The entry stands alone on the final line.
2 mA
